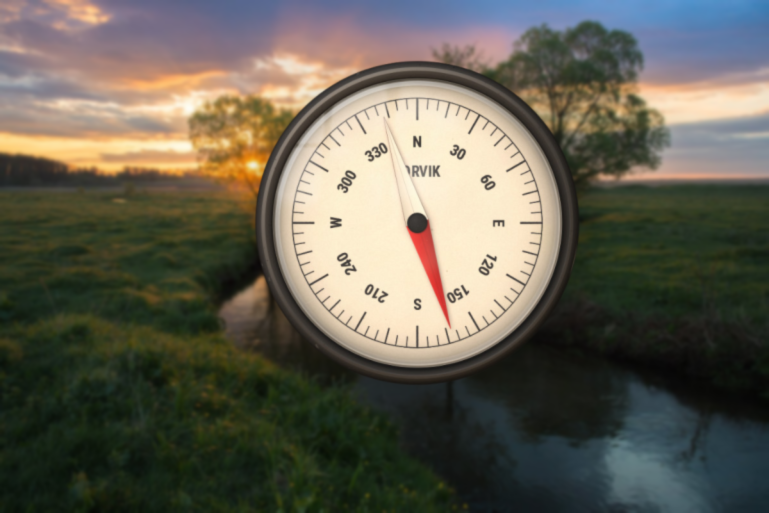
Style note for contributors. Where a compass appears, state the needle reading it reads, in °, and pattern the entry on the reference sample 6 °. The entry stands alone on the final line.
162.5 °
